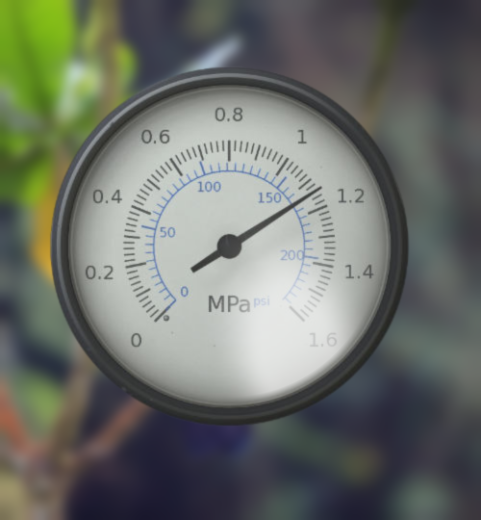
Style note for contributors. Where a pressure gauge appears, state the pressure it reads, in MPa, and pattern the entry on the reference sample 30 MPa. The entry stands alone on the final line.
1.14 MPa
